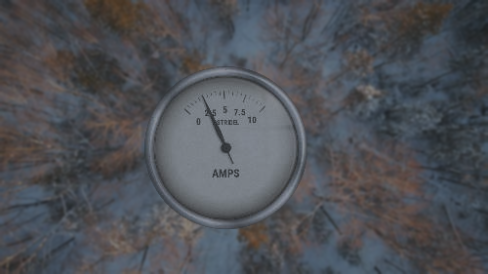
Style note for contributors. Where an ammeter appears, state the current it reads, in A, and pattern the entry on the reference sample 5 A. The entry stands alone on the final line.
2.5 A
